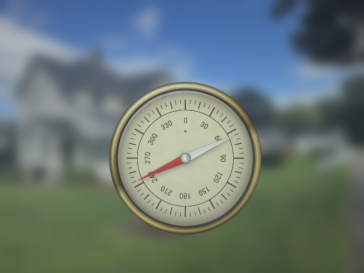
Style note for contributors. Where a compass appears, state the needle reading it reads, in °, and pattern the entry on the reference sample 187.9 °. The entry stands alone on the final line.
245 °
